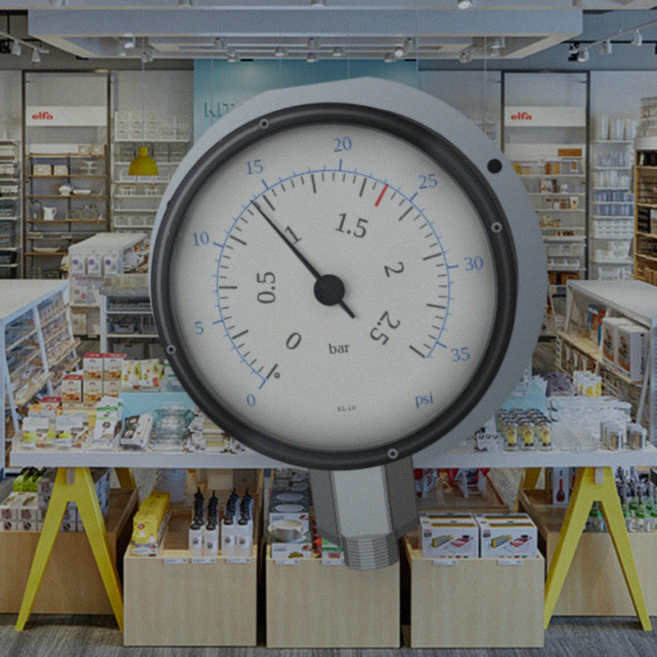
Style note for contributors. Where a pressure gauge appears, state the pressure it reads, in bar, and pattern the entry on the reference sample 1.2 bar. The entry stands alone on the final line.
0.95 bar
